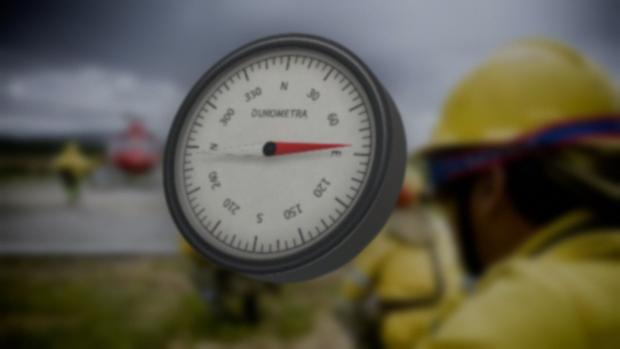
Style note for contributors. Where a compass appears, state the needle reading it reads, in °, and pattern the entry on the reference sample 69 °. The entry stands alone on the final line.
85 °
